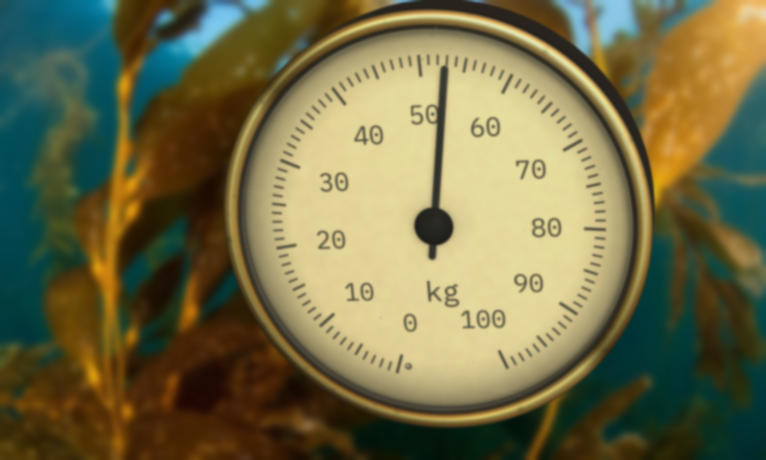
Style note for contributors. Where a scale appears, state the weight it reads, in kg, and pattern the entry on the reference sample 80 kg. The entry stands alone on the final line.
53 kg
